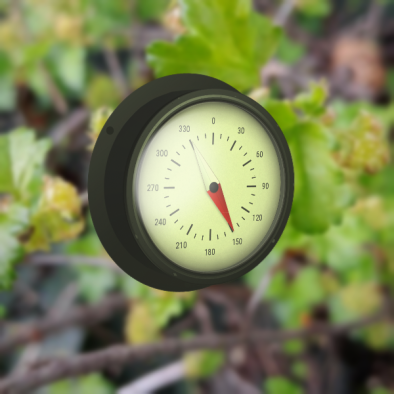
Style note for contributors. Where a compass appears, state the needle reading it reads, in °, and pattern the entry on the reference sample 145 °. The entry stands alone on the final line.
150 °
